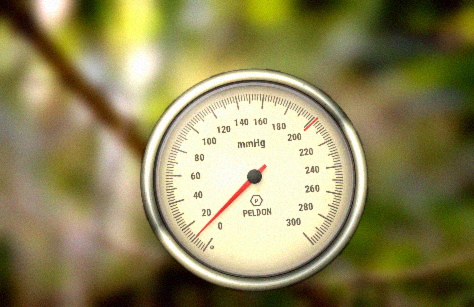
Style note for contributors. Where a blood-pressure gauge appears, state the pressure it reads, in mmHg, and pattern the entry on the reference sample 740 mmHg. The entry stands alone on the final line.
10 mmHg
